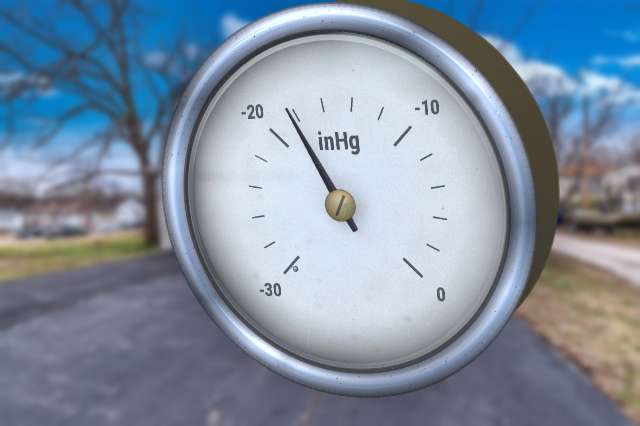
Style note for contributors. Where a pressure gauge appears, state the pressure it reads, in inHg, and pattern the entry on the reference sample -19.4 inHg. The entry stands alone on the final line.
-18 inHg
